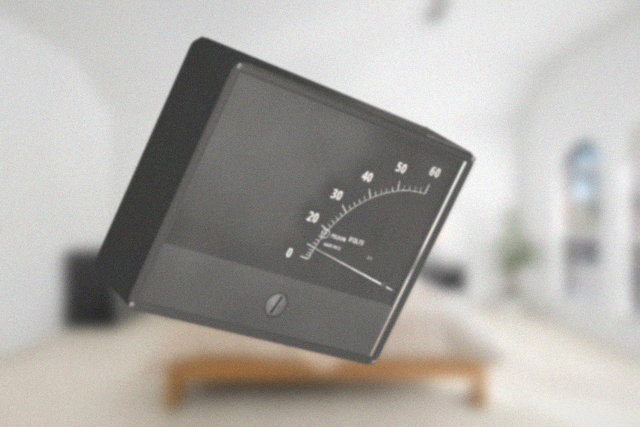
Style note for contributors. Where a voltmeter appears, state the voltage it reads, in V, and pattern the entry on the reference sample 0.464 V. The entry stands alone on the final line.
10 V
